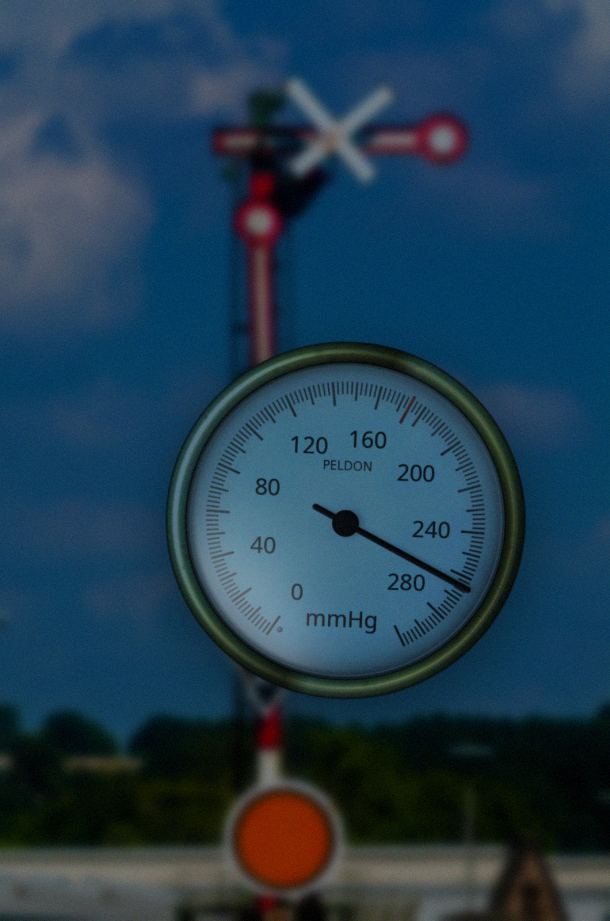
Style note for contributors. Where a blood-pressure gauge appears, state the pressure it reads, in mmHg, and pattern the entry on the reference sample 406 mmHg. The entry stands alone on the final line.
264 mmHg
